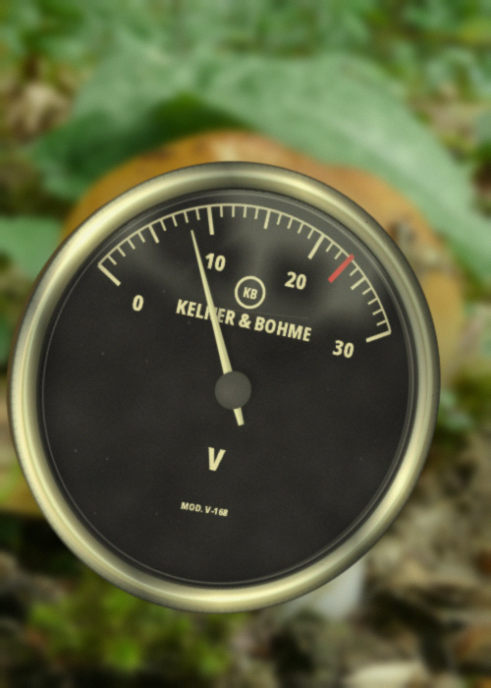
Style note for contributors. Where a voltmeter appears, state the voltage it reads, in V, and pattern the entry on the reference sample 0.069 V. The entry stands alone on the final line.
8 V
